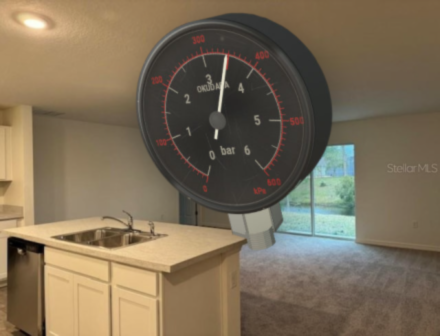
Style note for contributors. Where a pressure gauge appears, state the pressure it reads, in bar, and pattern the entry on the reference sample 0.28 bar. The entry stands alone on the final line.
3.5 bar
